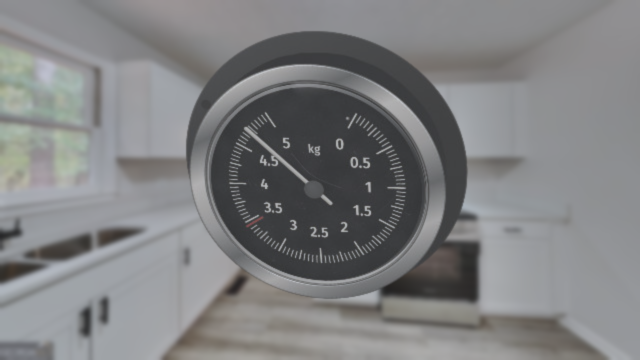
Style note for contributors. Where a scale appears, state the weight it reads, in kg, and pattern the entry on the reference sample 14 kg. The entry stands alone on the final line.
4.75 kg
